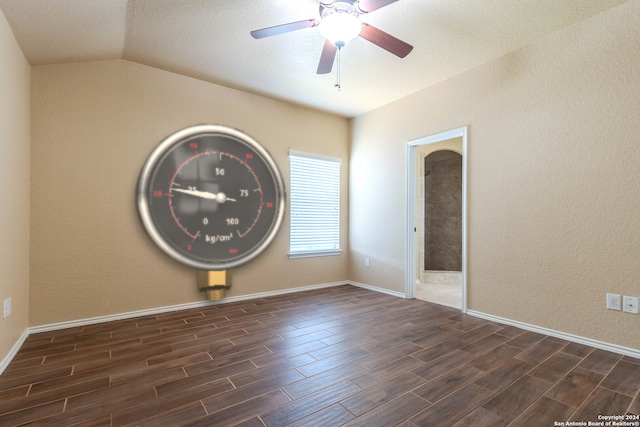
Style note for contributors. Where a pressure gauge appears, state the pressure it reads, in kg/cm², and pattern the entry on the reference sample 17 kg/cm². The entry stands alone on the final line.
22.5 kg/cm²
